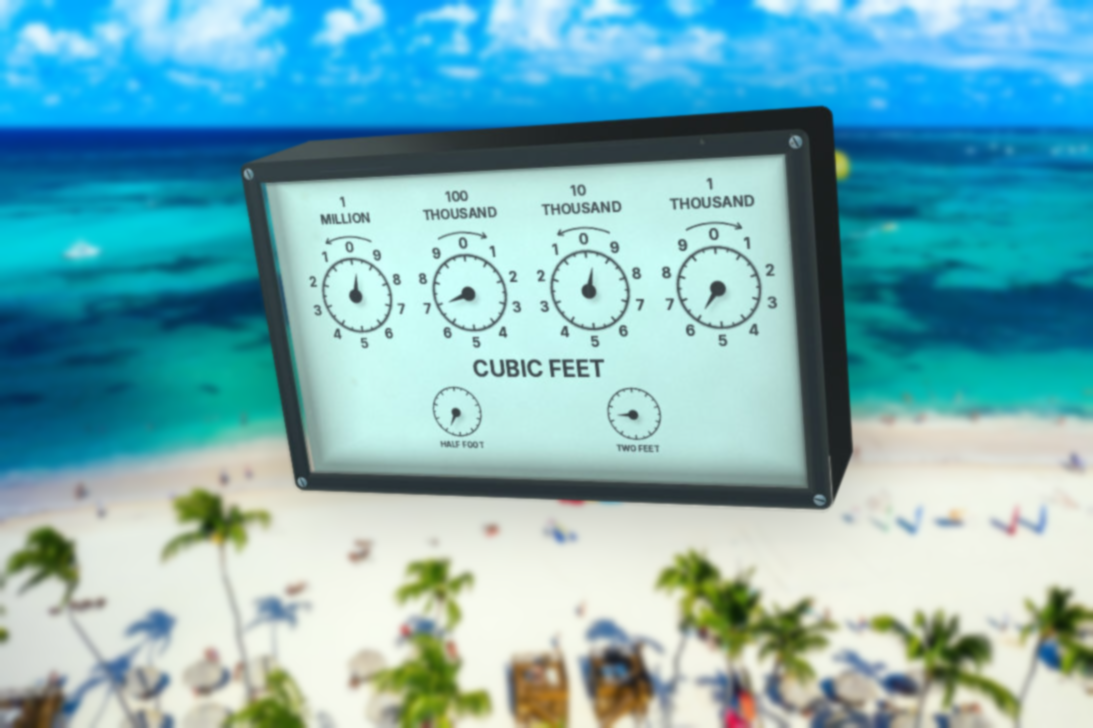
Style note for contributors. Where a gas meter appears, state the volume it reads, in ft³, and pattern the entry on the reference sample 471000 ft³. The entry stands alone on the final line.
969600 ft³
